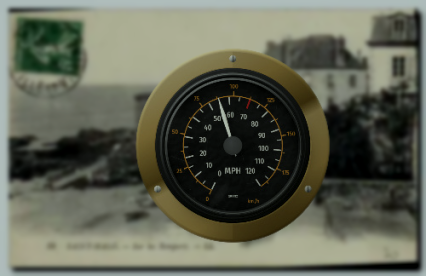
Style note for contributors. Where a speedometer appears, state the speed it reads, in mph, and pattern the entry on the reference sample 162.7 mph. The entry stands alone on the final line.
55 mph
